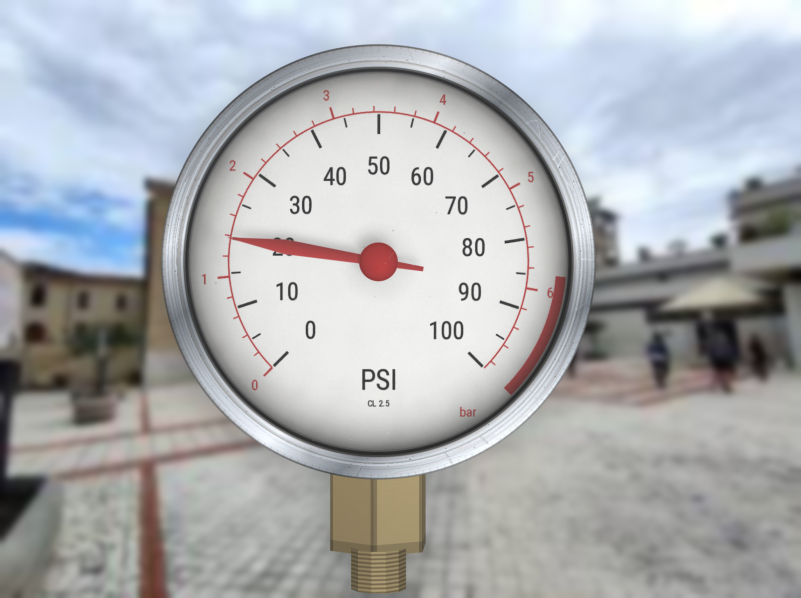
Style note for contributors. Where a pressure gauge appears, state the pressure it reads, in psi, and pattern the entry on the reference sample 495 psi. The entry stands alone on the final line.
20 psi
